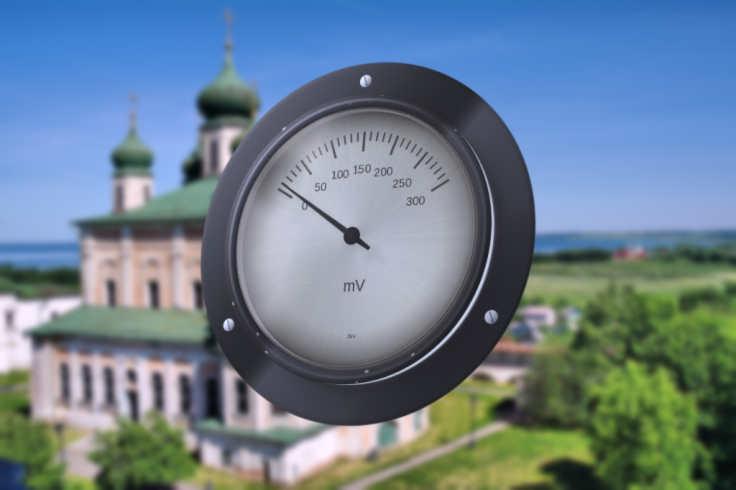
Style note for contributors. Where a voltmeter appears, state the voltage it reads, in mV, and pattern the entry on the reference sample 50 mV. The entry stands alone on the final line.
10 mV
